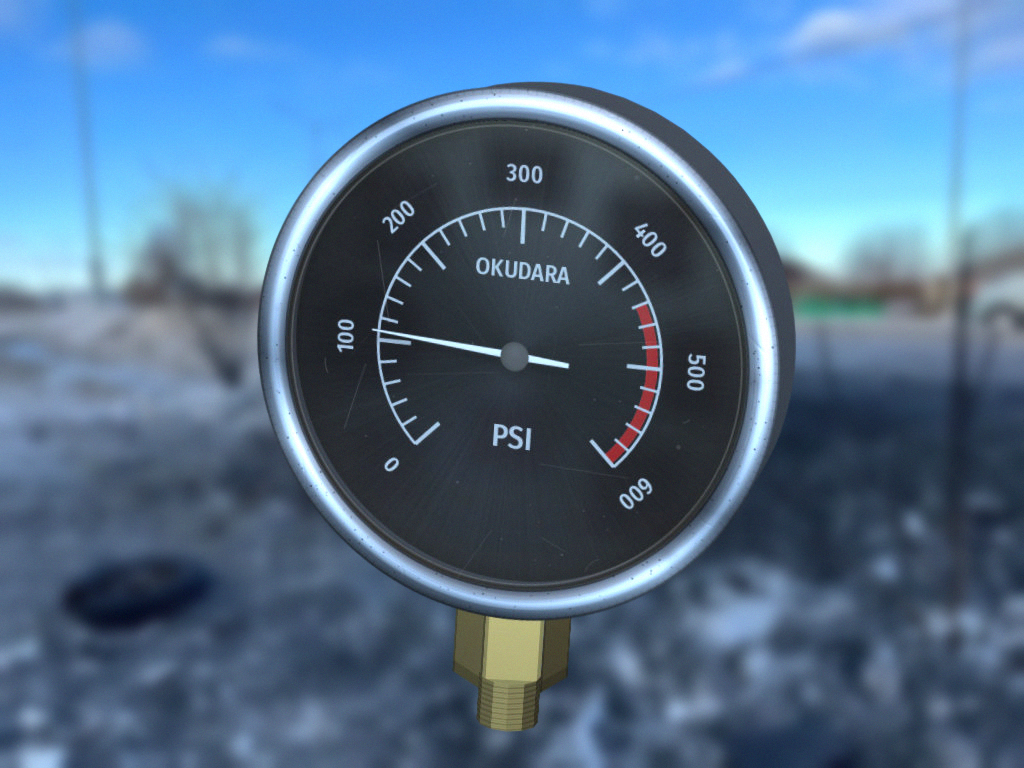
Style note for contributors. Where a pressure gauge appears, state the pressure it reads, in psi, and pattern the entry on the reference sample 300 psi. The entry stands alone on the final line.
110 psi
